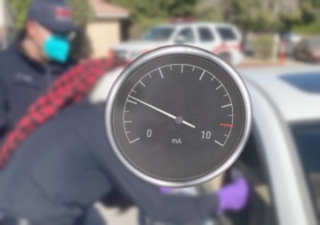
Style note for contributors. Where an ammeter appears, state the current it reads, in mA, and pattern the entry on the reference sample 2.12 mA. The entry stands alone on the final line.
2.25 mA
